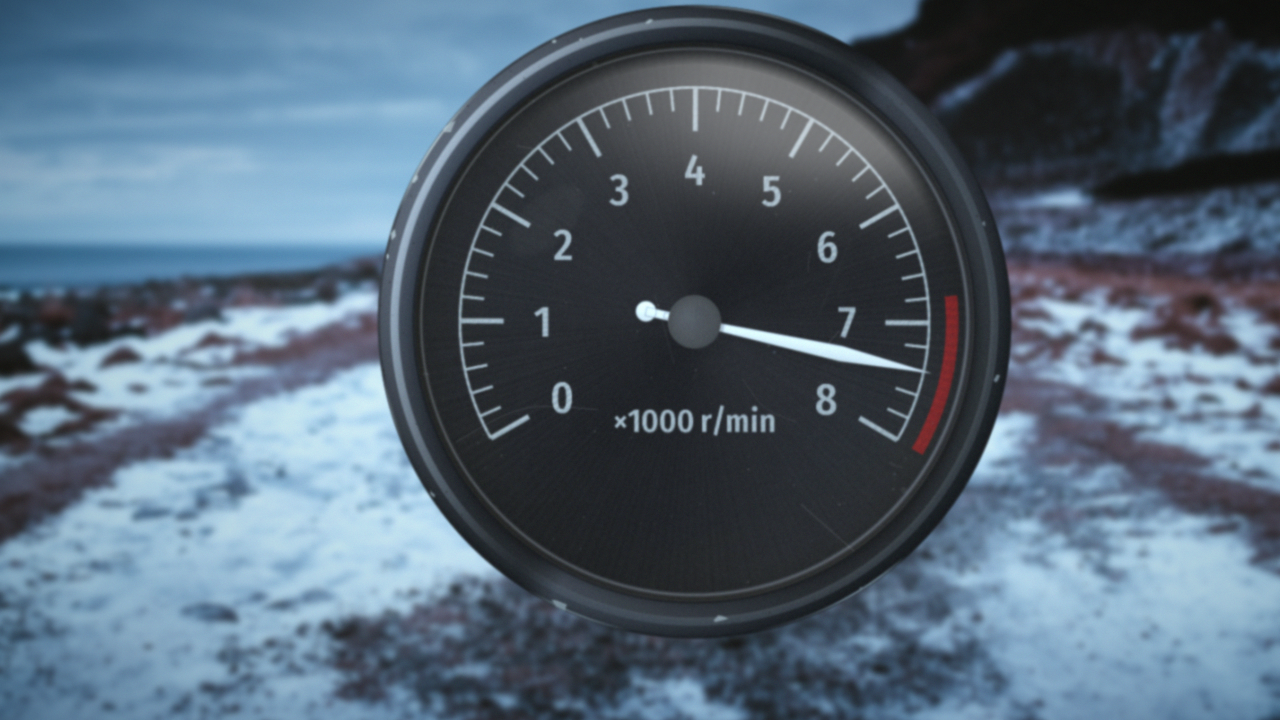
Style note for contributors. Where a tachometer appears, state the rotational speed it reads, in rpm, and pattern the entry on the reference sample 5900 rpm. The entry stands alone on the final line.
7400 rpm
